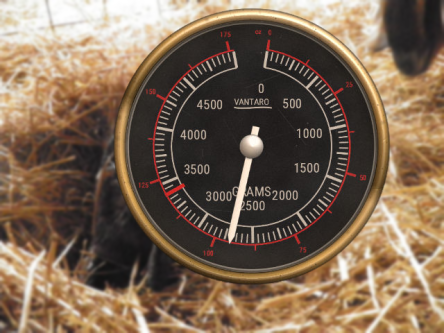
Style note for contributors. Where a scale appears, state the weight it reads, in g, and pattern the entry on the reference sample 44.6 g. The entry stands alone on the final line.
2700 g
